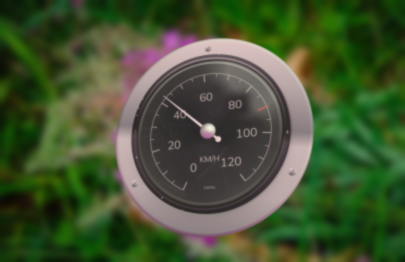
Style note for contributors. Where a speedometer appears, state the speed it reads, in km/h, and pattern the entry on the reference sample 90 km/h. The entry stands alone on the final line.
42.5 km/h
